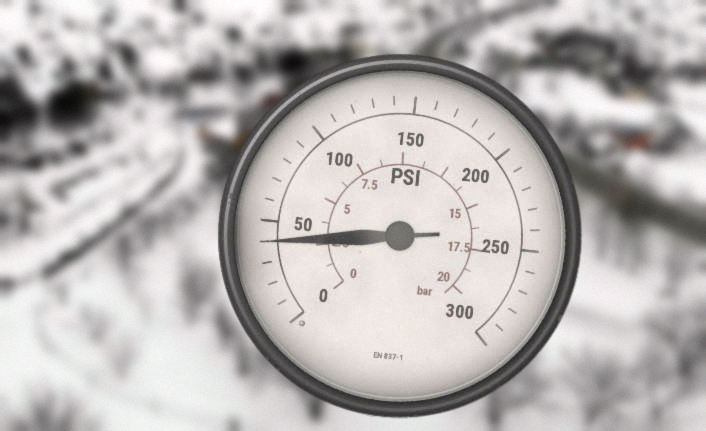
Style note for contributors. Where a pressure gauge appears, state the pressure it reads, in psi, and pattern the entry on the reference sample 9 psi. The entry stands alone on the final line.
40 psi
